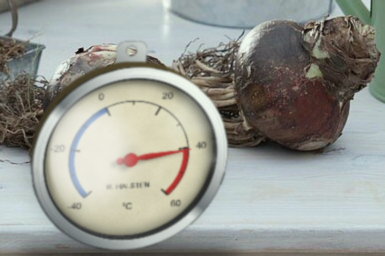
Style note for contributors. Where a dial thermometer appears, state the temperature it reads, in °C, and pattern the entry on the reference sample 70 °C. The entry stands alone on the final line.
40 °C
